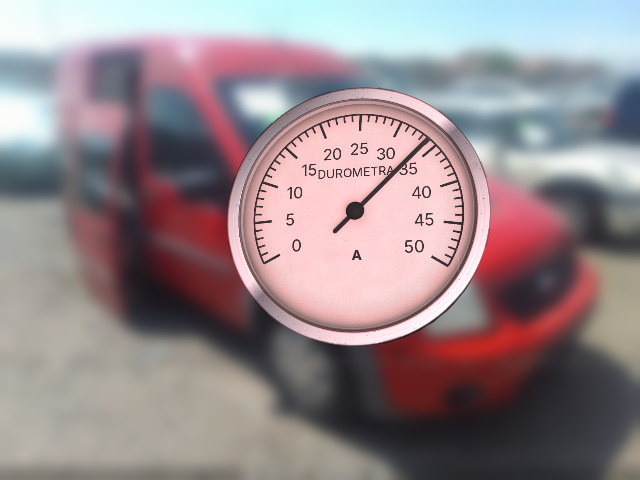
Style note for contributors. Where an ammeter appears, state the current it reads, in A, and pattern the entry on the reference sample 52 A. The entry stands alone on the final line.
34 A
